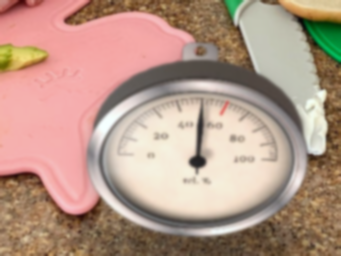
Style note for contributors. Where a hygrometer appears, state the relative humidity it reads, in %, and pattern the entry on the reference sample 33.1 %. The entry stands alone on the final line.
50 %
